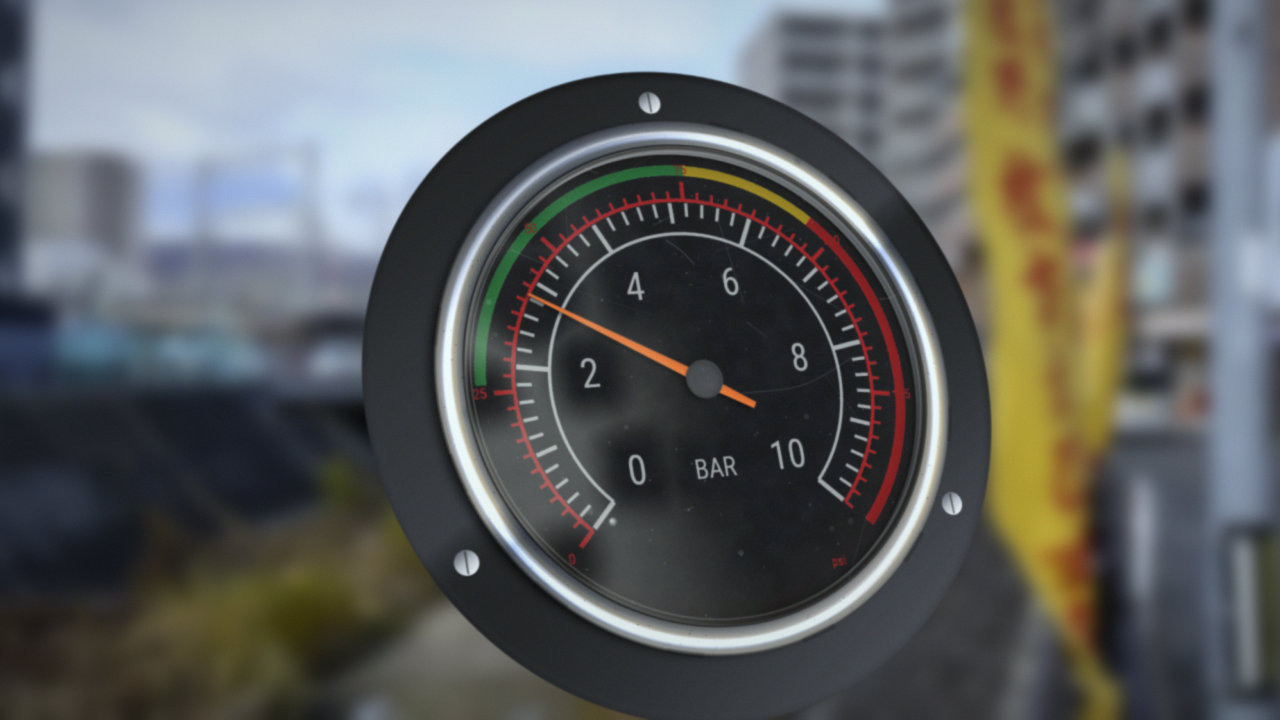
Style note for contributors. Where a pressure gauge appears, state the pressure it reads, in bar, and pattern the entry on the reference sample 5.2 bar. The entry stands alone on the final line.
2.8 bar
